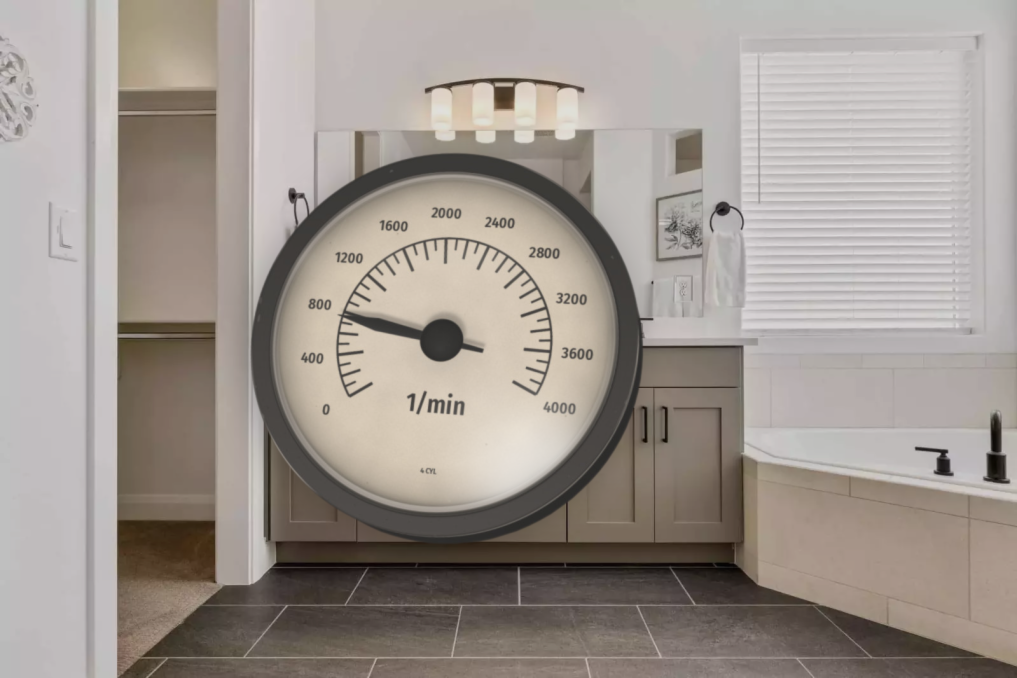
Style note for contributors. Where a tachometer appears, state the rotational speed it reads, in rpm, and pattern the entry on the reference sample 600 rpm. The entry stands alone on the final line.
750 rpm
